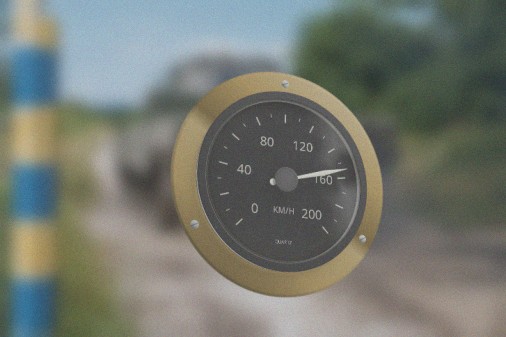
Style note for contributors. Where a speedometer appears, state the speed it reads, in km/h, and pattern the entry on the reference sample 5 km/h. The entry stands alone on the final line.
155 km/h
